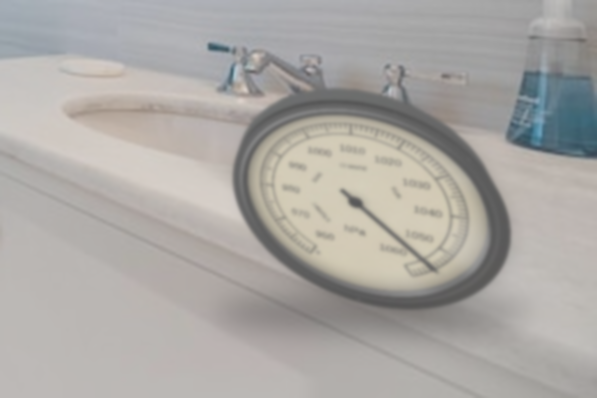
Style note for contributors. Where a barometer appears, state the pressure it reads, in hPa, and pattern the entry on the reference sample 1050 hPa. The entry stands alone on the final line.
1055 hPa
